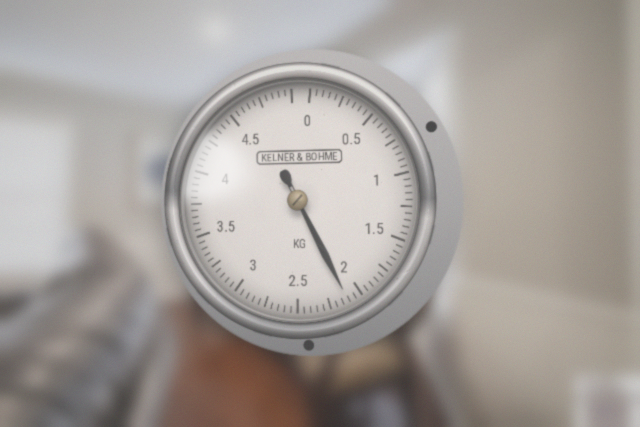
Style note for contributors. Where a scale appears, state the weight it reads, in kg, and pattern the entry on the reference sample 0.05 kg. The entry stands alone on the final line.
2.1 kg
